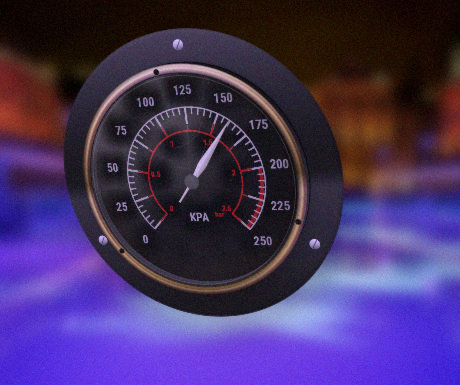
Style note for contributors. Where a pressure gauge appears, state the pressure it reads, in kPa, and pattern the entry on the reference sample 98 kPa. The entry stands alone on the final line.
160 kPa
